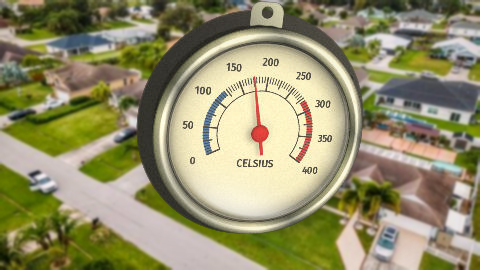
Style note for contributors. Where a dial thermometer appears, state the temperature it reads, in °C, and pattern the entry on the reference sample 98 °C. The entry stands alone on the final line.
175 °C
